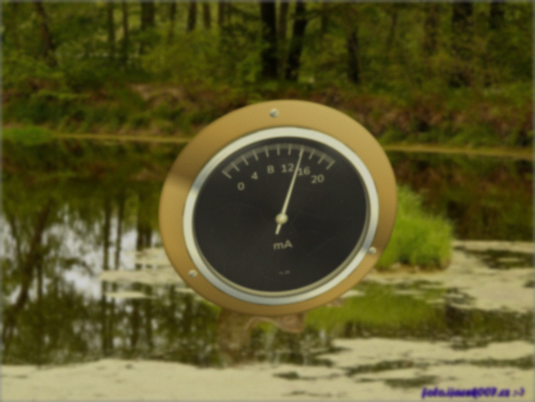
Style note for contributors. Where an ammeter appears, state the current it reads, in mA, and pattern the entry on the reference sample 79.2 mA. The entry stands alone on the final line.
14 mA
